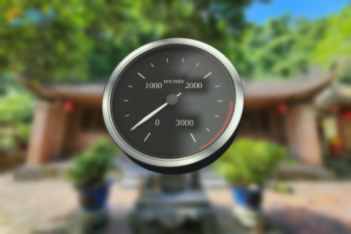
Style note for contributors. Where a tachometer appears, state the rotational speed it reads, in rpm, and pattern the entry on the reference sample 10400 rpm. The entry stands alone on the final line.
200 rpm
